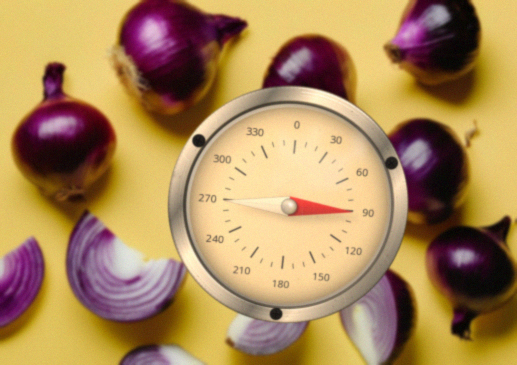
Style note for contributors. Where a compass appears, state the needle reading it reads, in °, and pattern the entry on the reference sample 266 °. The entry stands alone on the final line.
90 °
